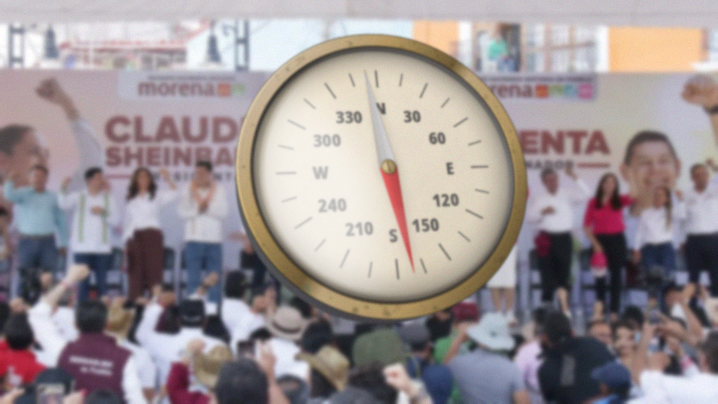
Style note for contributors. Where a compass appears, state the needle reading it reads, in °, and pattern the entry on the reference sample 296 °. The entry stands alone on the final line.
172.5 °
